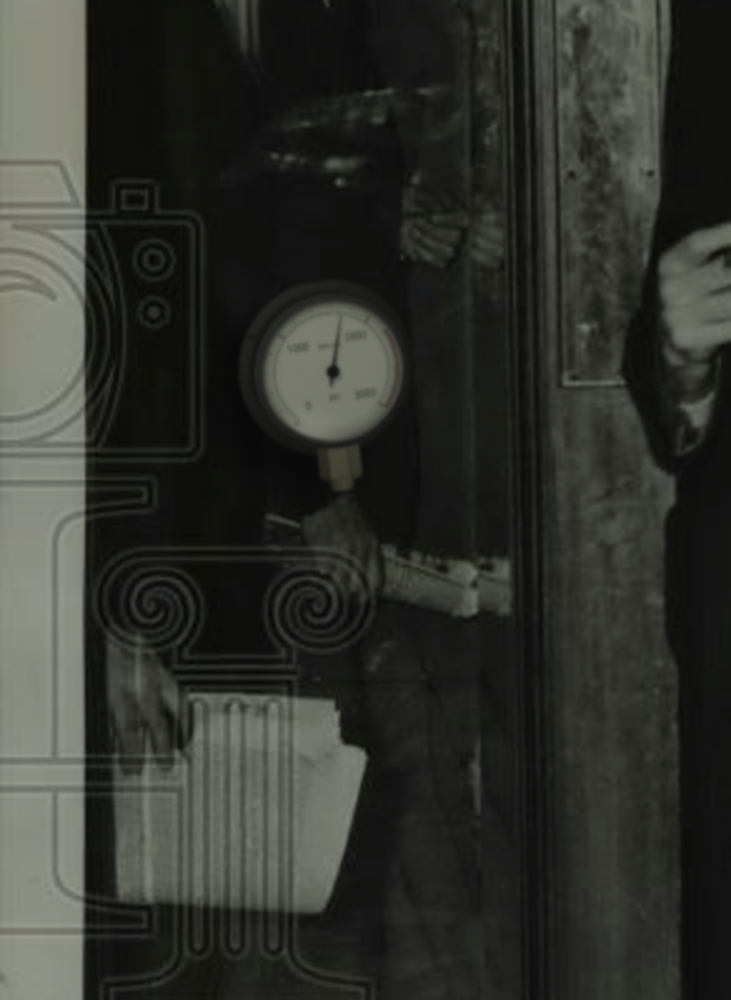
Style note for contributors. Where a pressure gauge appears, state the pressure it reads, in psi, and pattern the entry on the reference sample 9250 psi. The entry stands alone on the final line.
1700 psi
